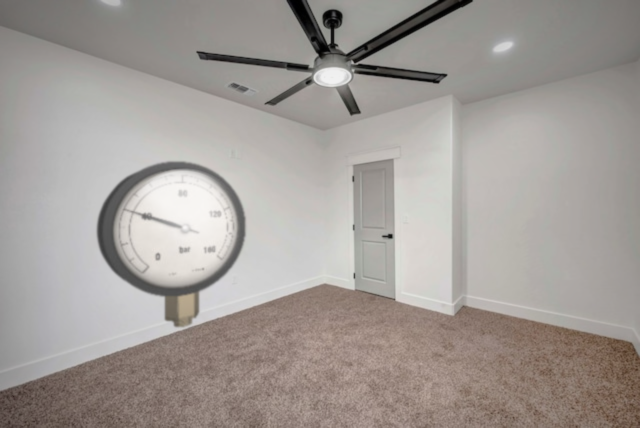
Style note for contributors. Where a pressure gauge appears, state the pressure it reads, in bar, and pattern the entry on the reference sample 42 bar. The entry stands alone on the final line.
40 bar
